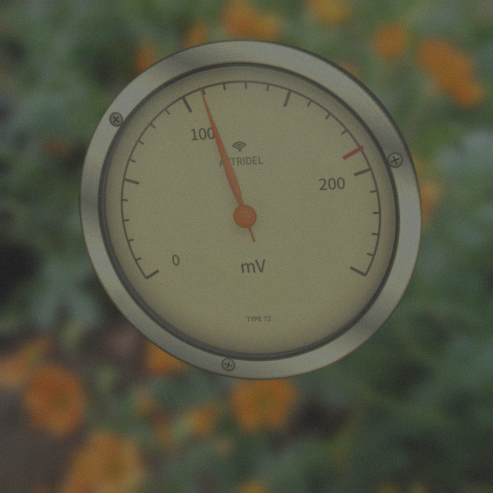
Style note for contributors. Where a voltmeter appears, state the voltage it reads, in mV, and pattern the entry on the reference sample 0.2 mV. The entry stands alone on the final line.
110 mV
